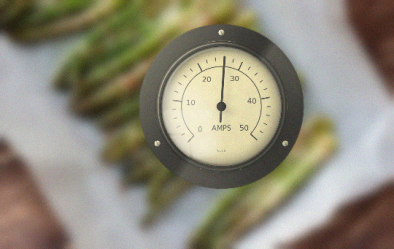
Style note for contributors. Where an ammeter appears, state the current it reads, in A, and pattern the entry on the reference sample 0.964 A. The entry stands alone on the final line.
26 A
